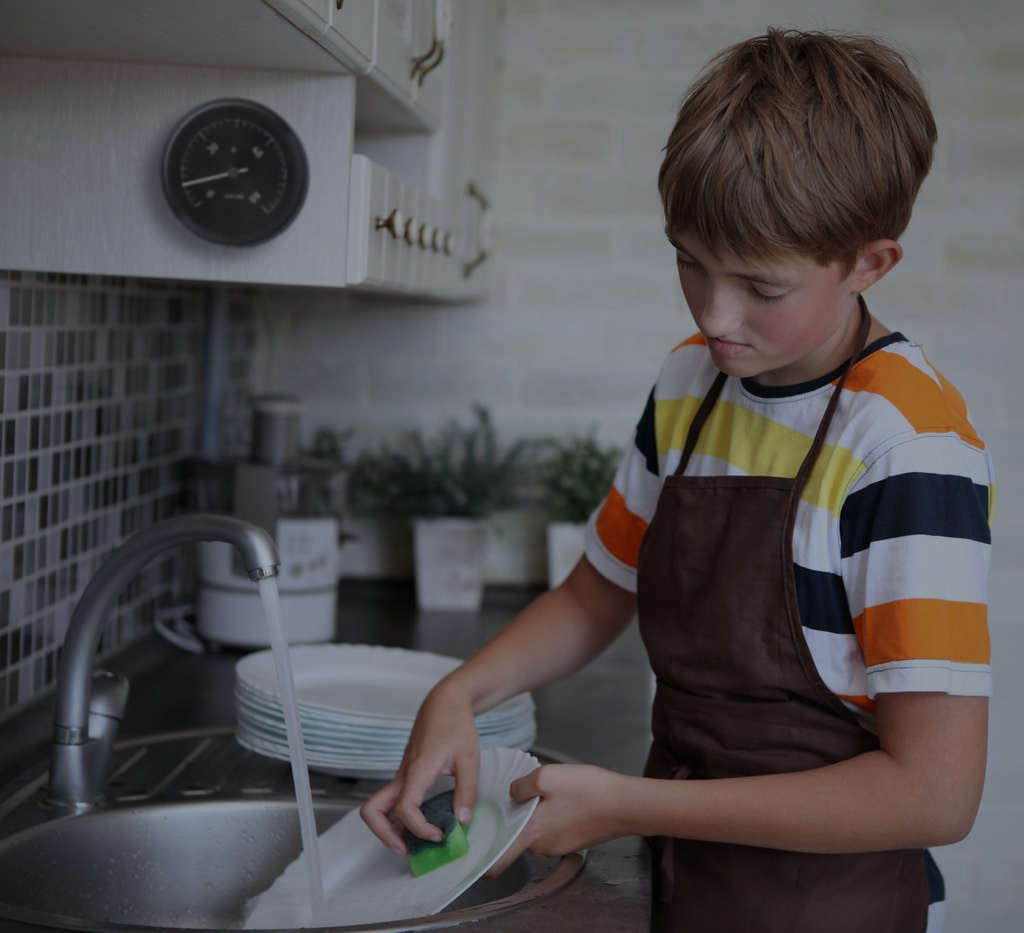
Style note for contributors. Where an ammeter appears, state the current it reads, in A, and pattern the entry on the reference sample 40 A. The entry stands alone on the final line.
6 A
